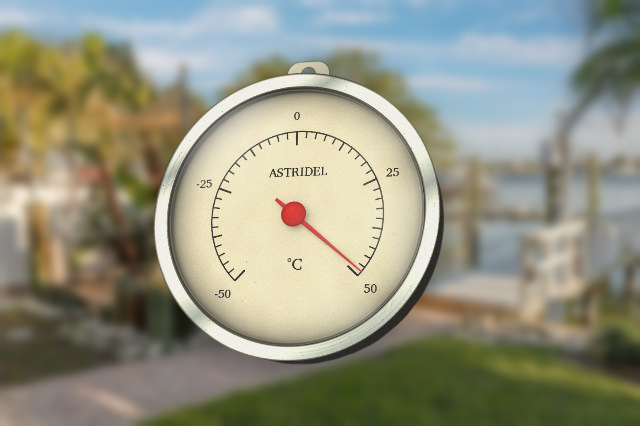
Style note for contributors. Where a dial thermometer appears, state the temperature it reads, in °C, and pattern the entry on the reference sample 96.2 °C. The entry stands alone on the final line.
48.75 °C
